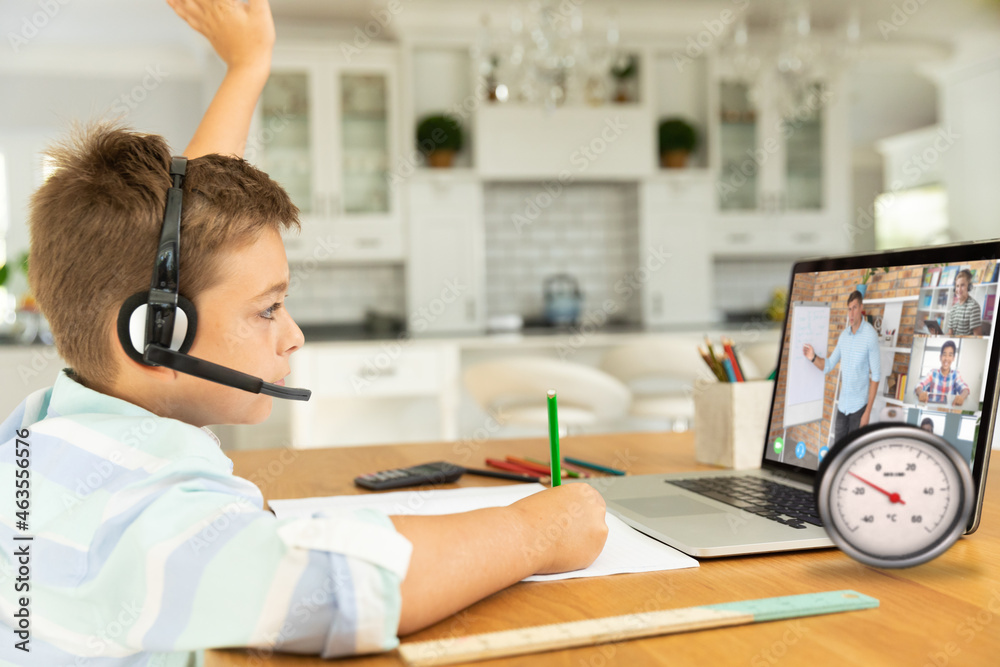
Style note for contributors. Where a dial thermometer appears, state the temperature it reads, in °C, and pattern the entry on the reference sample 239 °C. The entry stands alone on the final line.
-12 °C
